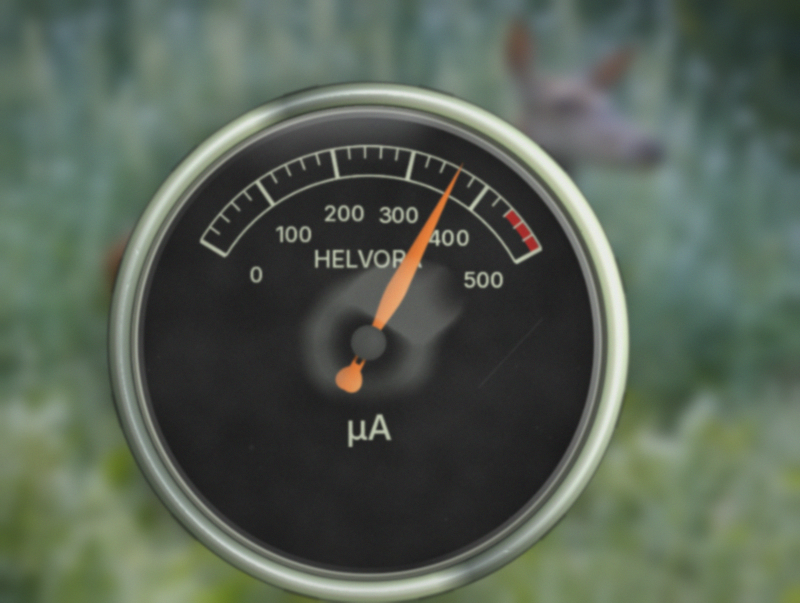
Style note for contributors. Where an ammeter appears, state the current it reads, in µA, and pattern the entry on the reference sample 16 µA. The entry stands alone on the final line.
360 µA
